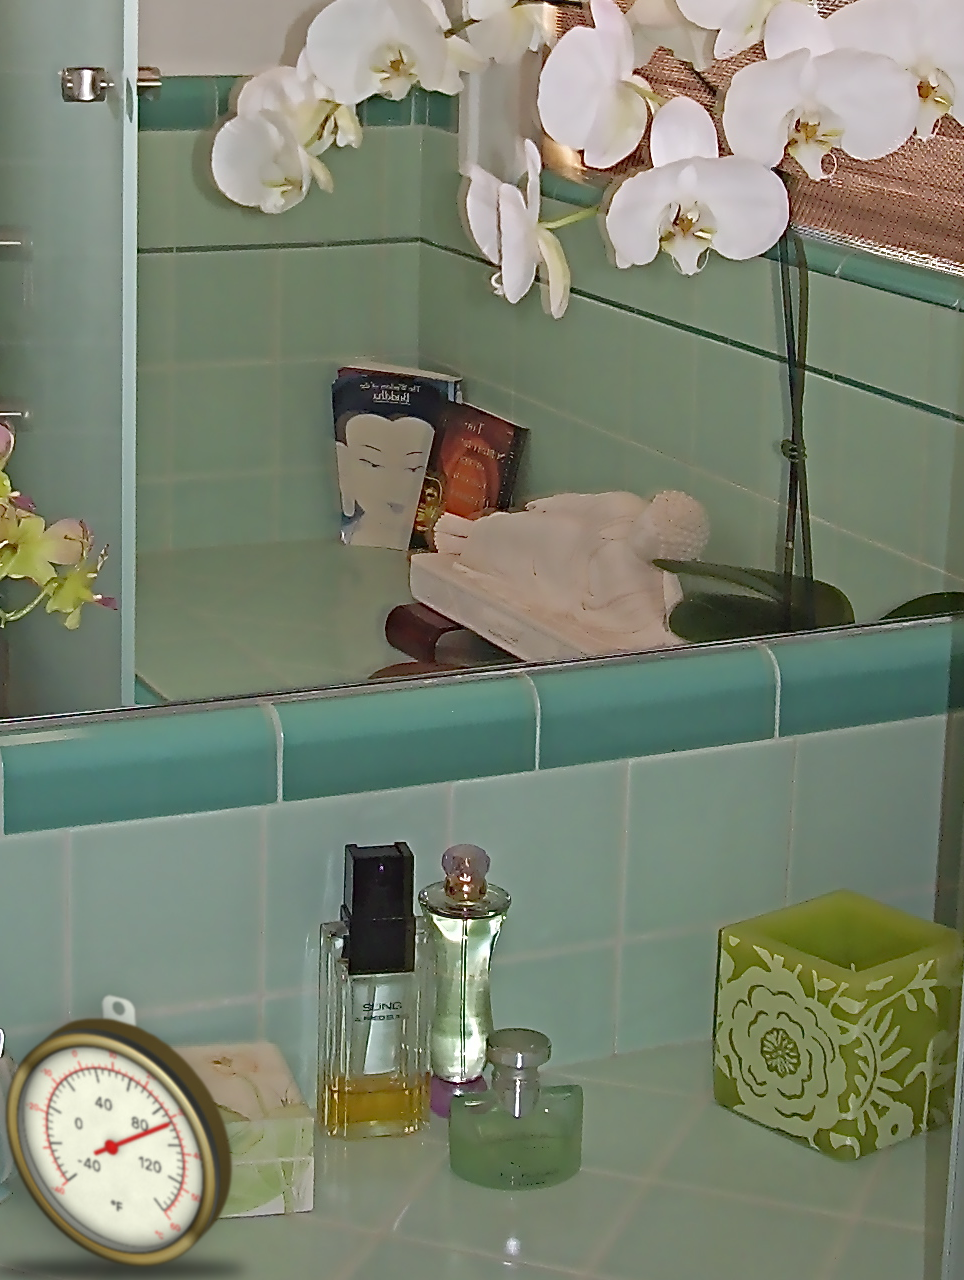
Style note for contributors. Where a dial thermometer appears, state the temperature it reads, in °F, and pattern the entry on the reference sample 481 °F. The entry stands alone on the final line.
88 °F
